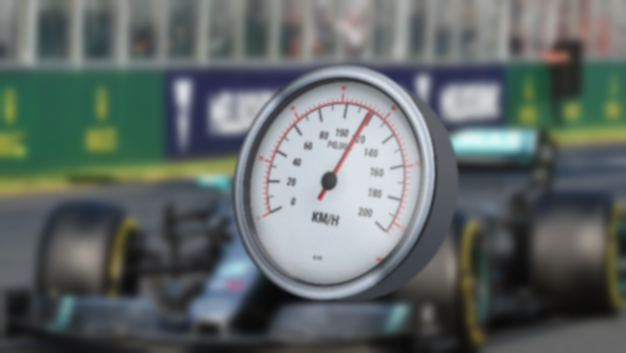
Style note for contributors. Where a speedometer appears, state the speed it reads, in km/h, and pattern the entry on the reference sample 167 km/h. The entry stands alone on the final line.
120 km/h
